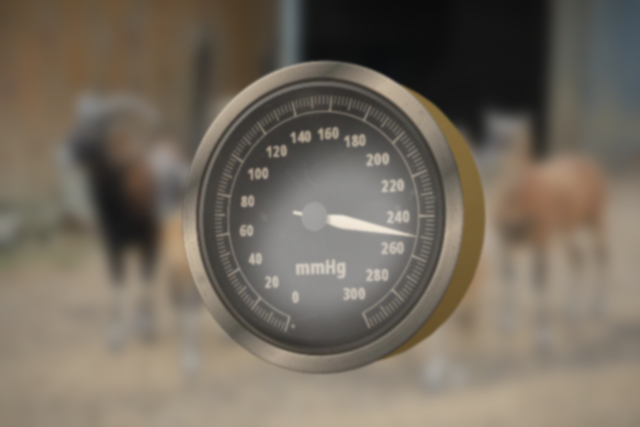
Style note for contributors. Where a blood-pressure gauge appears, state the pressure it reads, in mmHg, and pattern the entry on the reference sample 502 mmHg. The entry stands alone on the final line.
250 mmHg
